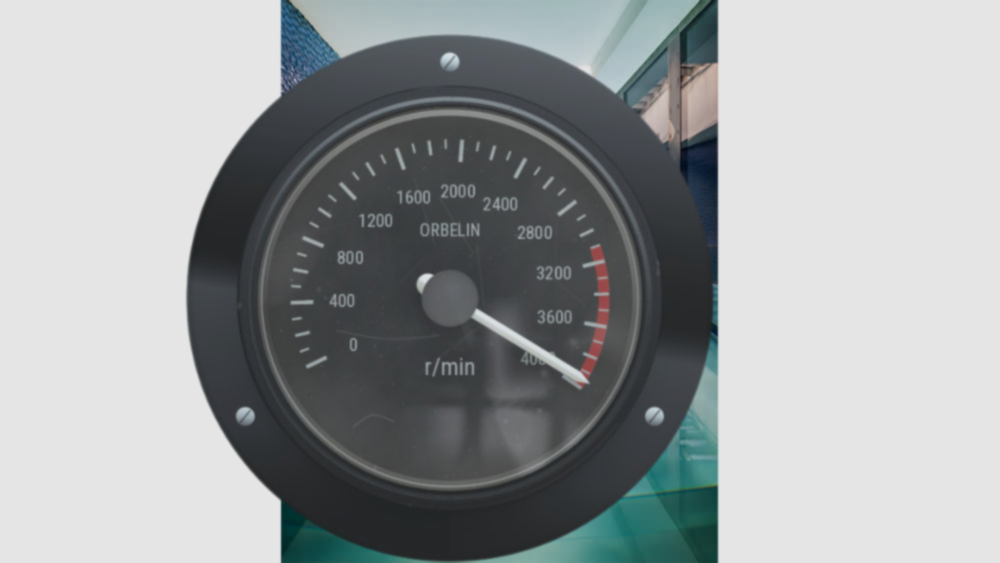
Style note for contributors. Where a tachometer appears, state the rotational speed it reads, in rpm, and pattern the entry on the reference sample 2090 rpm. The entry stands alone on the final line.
3950 rpm
